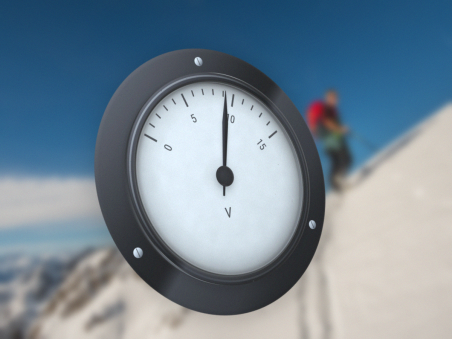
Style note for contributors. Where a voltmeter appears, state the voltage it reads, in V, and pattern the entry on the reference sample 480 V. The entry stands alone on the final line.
9 V
